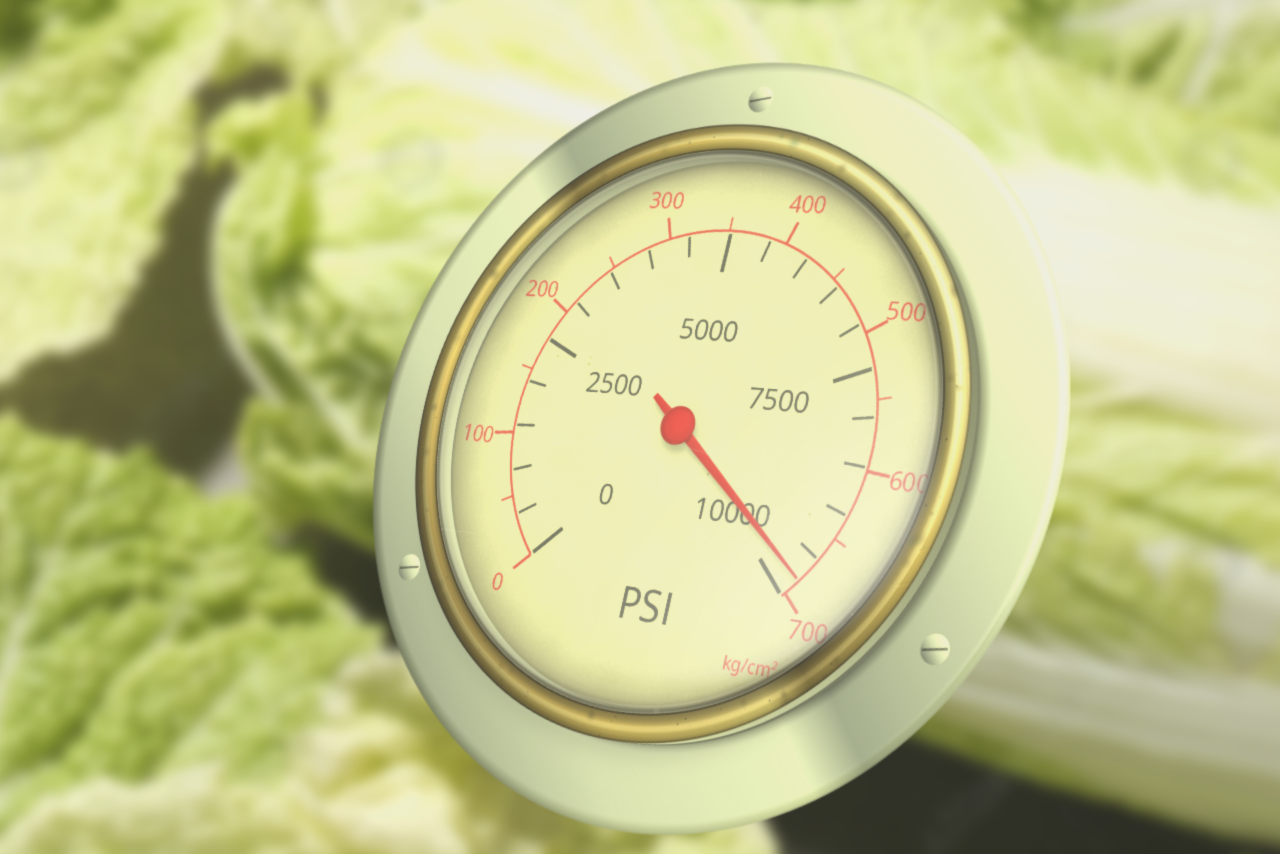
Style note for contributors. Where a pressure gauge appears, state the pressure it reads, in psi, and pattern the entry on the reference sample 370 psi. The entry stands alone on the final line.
9750 psi
